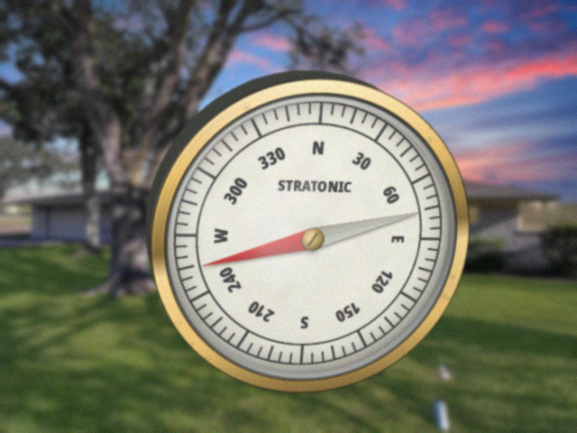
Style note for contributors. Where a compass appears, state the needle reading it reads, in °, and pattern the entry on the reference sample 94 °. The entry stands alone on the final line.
255 °
